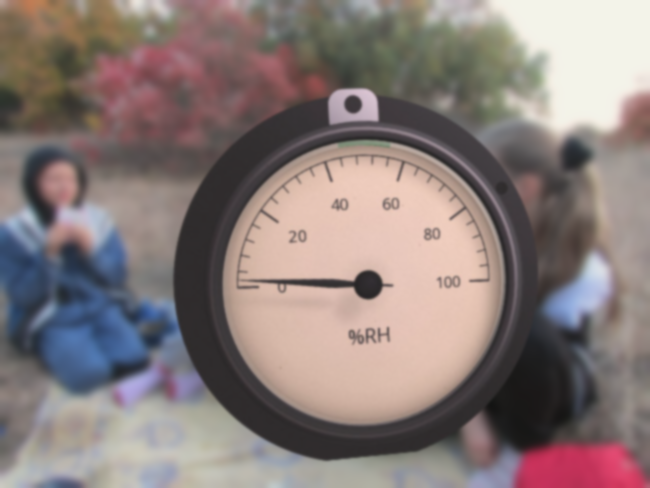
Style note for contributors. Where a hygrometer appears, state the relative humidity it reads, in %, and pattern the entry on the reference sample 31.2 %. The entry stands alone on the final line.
2 %
